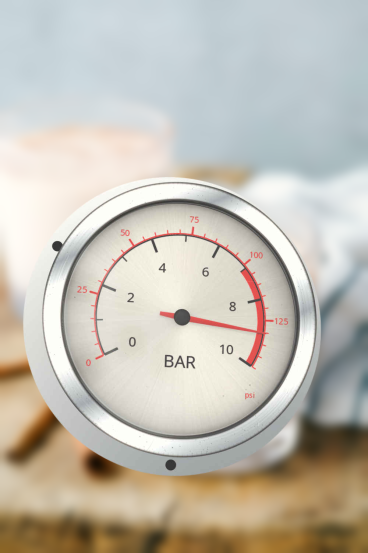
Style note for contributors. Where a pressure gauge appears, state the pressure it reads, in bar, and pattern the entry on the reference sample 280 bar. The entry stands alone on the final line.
9 bar
